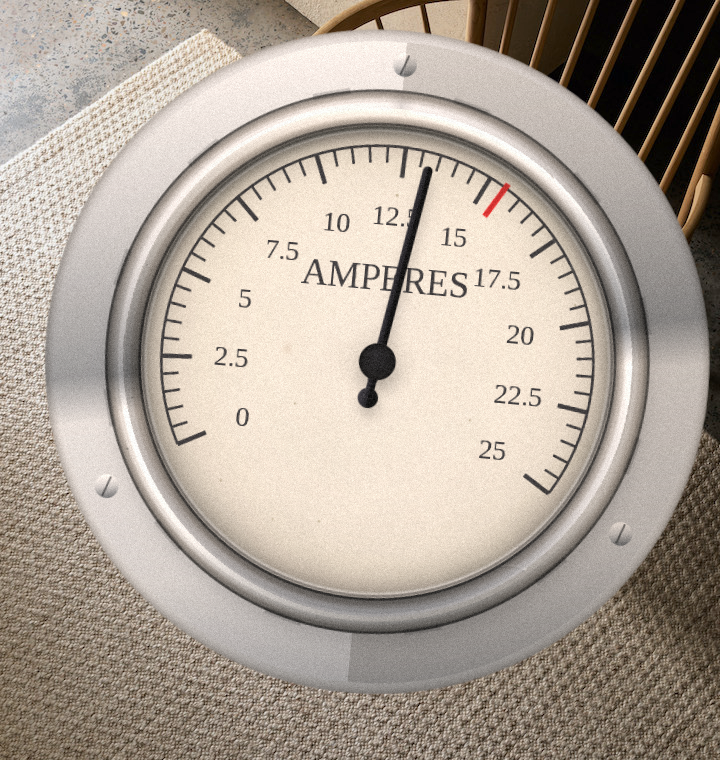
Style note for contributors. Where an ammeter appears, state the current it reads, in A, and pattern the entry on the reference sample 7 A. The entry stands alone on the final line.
13.25 A
